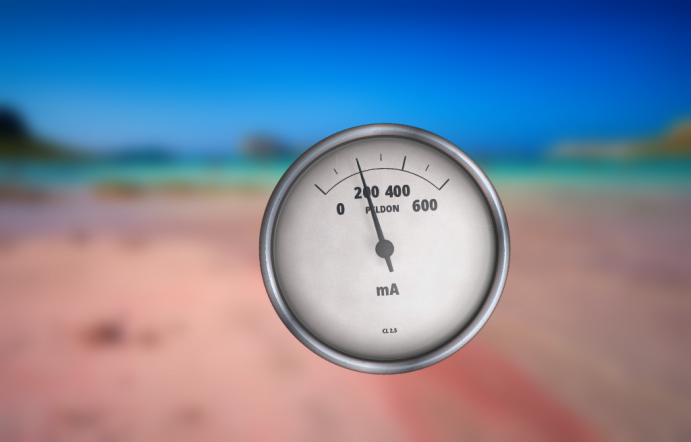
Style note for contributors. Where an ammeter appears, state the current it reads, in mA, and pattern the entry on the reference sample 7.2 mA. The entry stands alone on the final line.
200 mA
